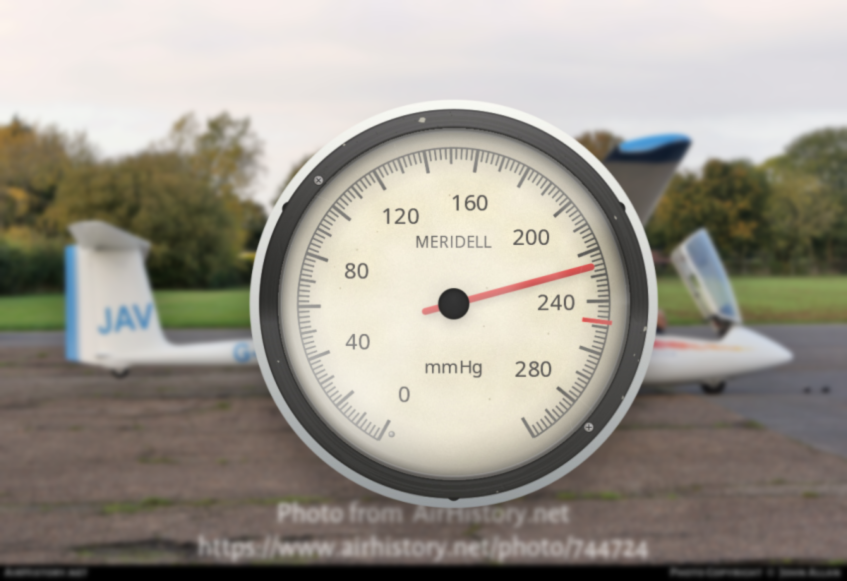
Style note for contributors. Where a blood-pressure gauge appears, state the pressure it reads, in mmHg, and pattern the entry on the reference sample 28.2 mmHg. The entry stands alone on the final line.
226 mmHg
